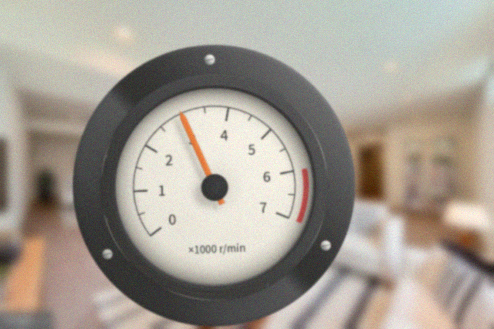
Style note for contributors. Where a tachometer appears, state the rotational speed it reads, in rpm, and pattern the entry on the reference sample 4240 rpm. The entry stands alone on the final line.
3000 rpm
